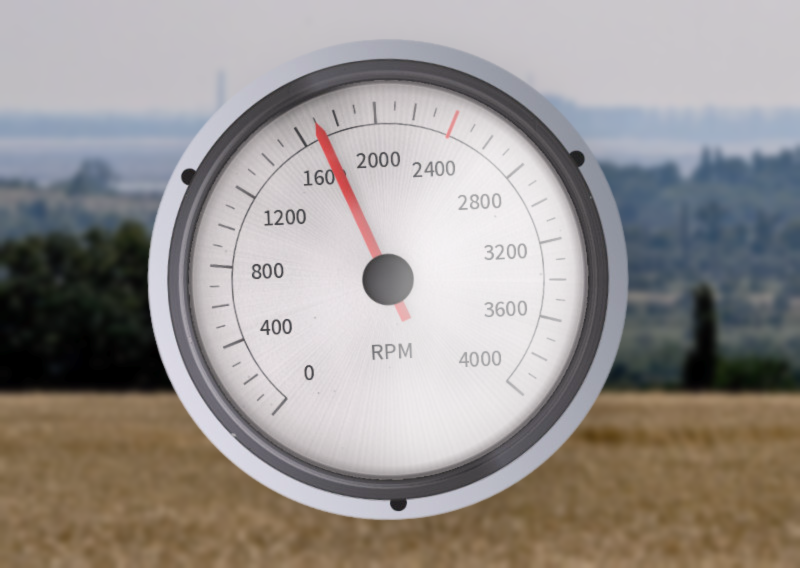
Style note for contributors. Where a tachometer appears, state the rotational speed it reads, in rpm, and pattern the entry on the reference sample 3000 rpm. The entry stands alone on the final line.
1700 rpm
